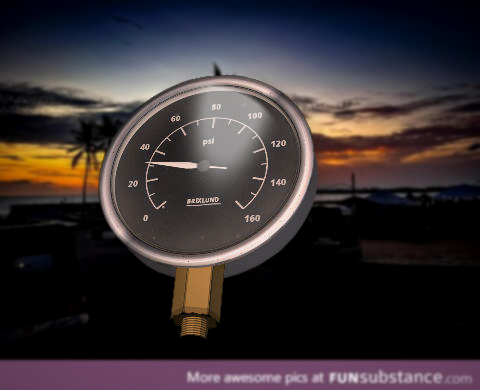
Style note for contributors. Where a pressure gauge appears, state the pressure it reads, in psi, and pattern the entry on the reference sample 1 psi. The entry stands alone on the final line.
30 psi
